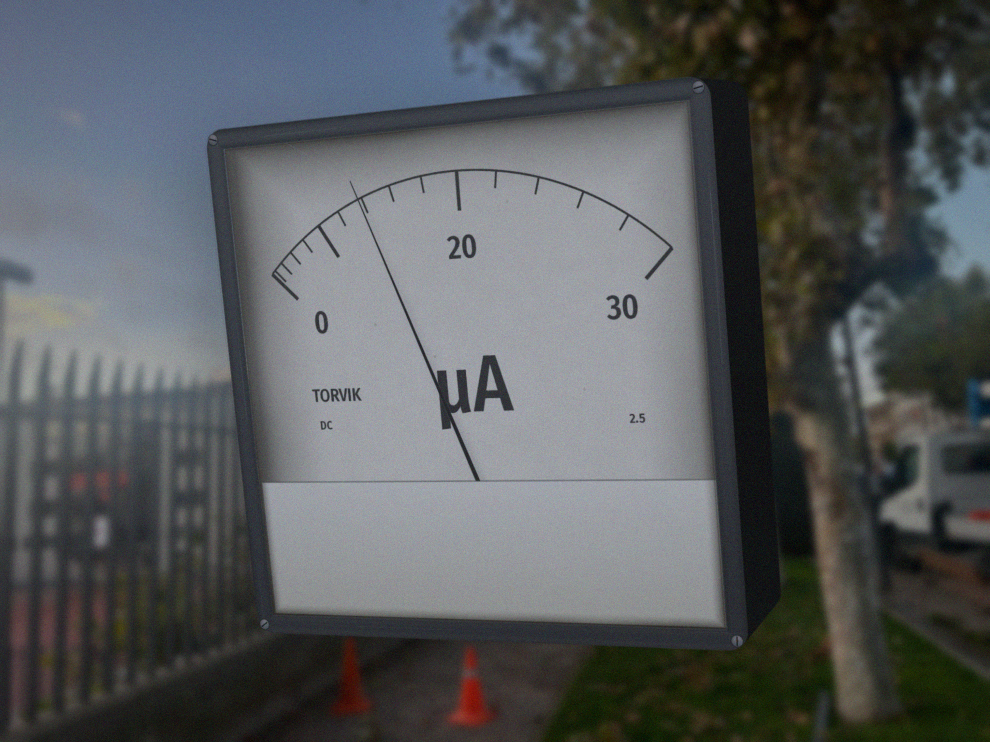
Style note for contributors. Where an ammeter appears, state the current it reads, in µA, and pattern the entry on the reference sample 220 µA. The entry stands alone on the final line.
14 µA
